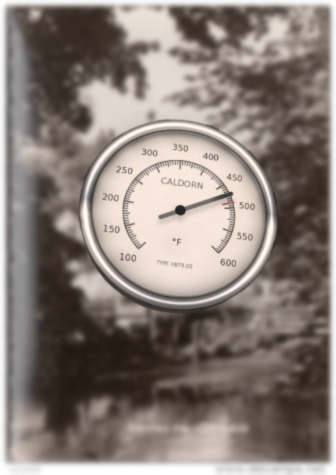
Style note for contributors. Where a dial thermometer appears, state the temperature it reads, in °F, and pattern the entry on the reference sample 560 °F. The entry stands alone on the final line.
475 °F
